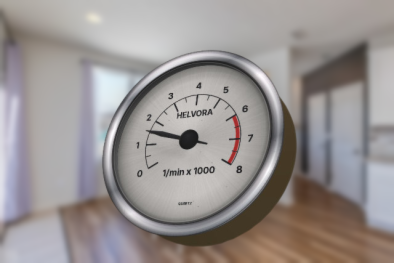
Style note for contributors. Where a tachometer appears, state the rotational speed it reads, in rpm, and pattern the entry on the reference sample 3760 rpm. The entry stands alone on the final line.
1500 rpm
